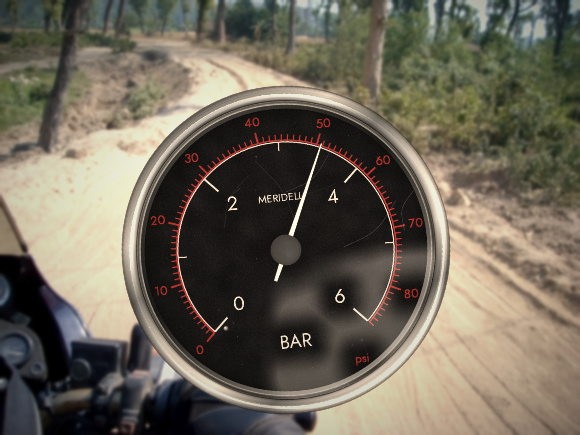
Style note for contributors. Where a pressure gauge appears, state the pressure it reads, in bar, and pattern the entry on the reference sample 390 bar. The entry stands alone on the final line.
3.5 bar
